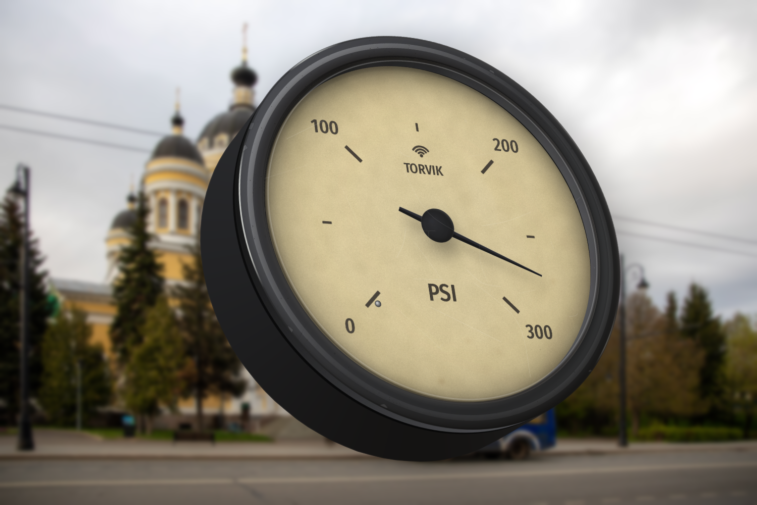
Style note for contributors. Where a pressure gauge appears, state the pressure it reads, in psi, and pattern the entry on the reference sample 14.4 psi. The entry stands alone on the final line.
275 psi
